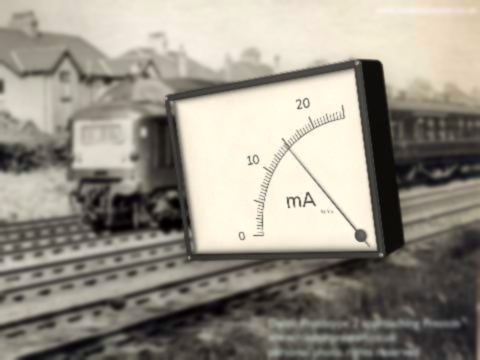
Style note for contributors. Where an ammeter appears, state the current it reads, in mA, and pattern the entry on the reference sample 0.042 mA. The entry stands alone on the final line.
15 mA
